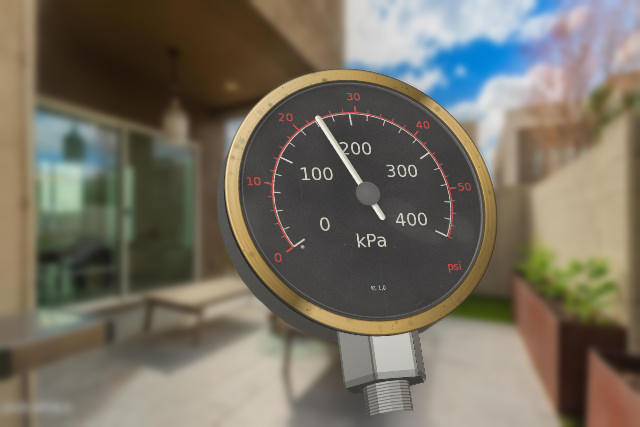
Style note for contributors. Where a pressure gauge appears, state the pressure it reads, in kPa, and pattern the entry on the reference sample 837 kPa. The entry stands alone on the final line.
160 kPa
